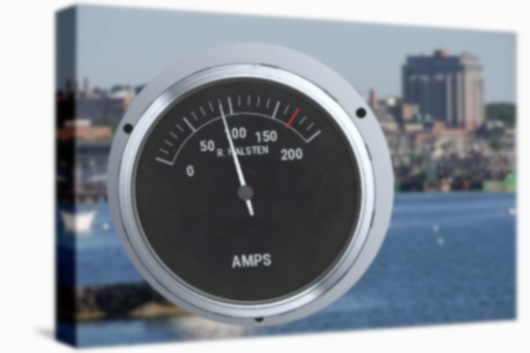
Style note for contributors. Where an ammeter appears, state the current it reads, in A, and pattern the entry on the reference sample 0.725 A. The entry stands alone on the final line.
90 A
